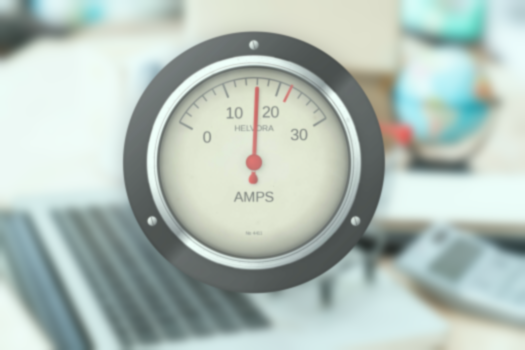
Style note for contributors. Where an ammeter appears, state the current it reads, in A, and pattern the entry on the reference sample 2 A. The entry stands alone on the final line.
16 A
